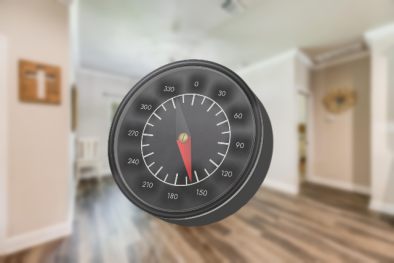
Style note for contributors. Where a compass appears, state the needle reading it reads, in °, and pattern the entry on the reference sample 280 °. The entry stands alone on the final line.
157.5 °
